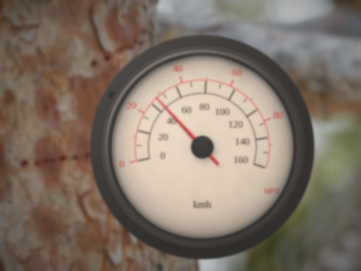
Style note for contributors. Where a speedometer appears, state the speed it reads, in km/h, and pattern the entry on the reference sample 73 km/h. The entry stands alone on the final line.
45 km/h
